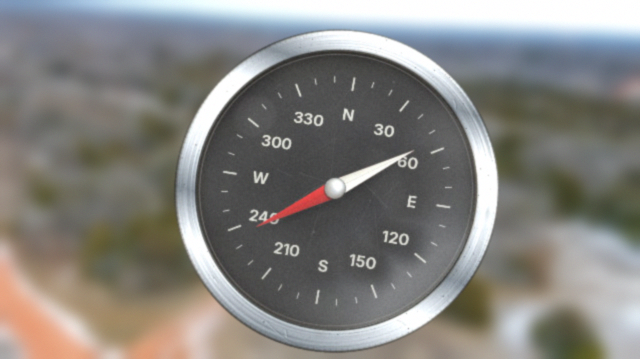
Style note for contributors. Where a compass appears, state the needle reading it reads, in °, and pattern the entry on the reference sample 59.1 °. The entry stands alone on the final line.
235 °
